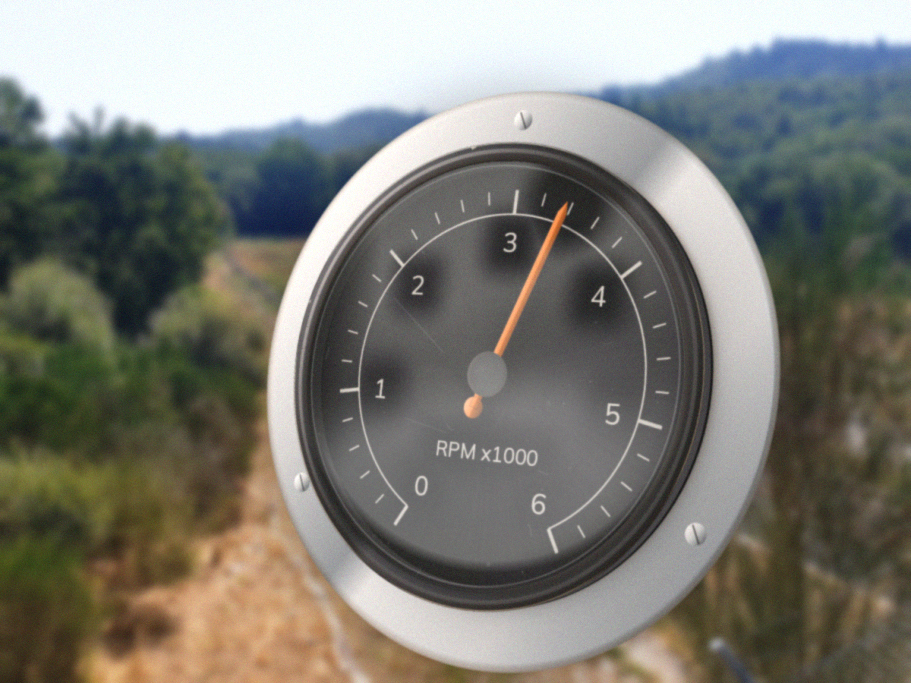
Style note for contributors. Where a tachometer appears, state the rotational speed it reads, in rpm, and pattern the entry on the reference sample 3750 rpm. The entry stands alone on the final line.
3400 rpm
